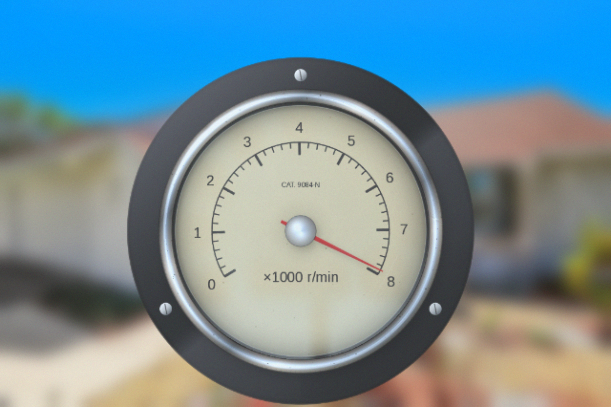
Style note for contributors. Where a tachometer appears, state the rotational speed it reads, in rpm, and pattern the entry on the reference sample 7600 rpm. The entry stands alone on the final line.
7900 rpm
